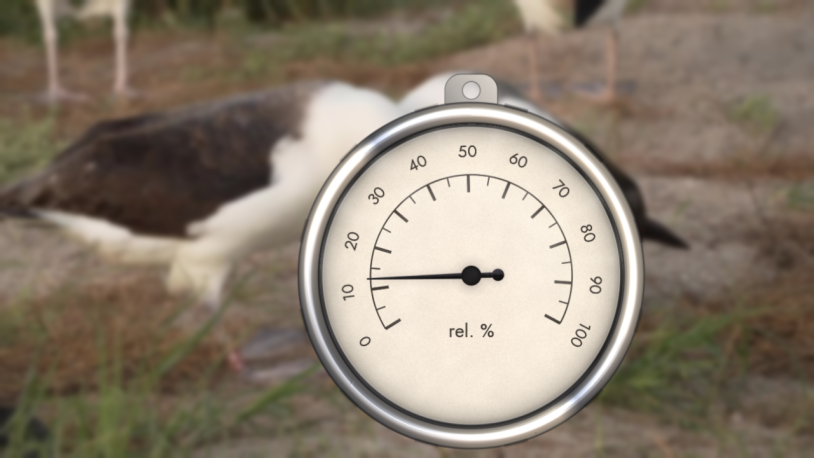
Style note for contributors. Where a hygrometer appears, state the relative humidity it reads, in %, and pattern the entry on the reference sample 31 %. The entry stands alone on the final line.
12.5 %
